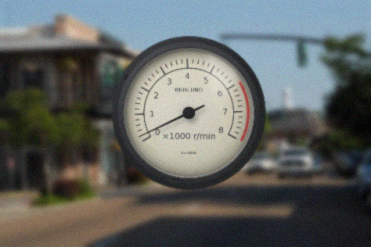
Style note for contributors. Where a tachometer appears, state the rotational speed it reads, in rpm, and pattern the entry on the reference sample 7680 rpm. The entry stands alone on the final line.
200 rpm
